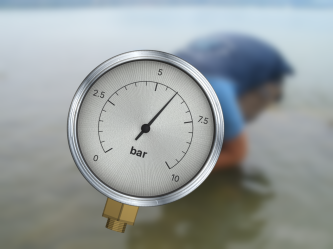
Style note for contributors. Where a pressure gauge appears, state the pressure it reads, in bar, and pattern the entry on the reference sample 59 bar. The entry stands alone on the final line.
6 bar
